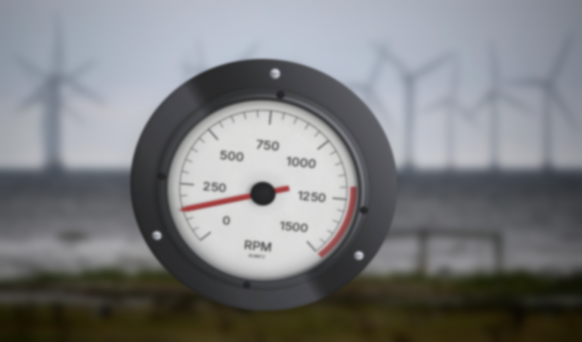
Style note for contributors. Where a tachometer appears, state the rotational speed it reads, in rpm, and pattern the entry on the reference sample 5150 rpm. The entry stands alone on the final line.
150 rpm
